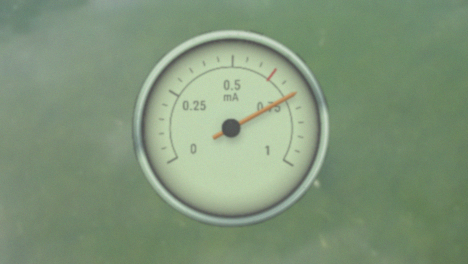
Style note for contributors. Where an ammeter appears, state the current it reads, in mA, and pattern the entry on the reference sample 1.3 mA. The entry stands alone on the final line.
0.75 mA
